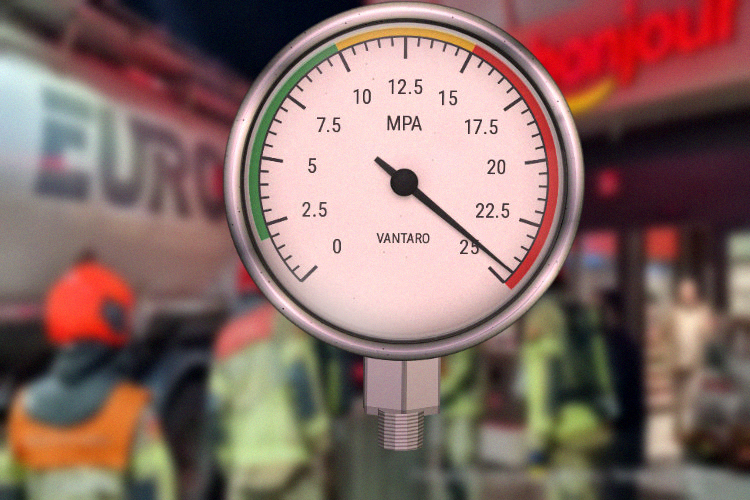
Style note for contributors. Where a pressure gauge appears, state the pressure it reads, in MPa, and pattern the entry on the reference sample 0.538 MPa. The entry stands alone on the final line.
24.5 MPa
